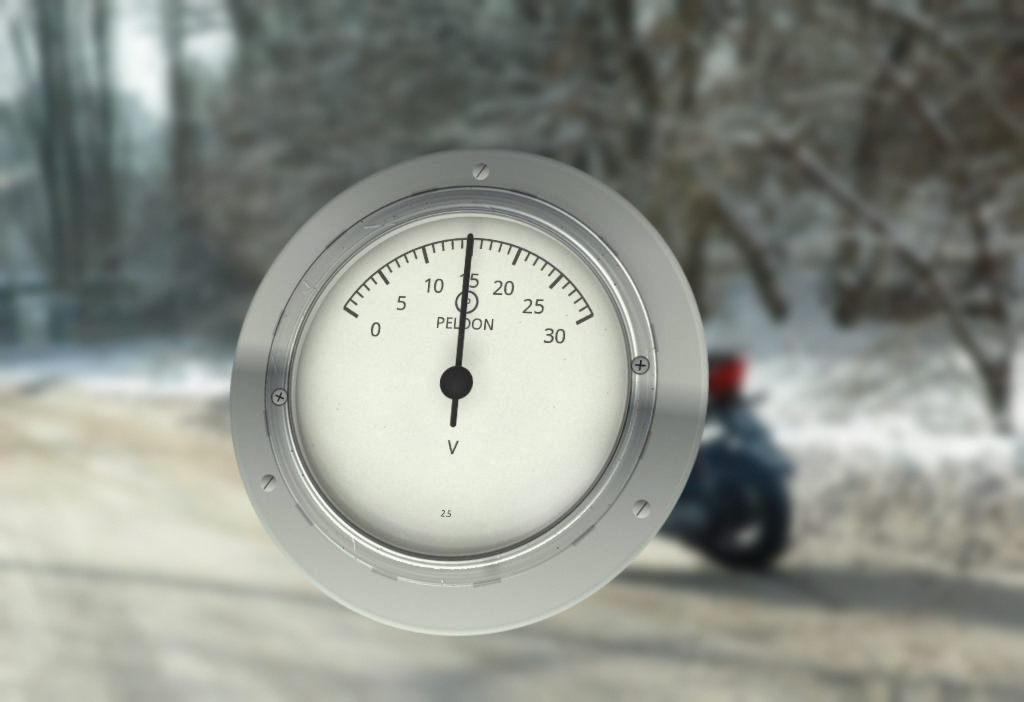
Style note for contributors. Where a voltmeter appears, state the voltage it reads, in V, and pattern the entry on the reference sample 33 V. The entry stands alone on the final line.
15 V
